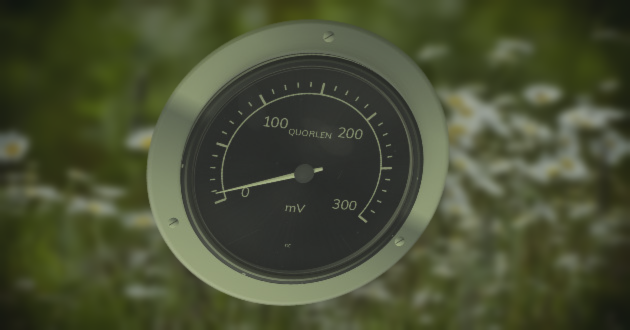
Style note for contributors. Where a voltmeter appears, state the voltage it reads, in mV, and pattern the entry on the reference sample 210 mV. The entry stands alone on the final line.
10 mV
